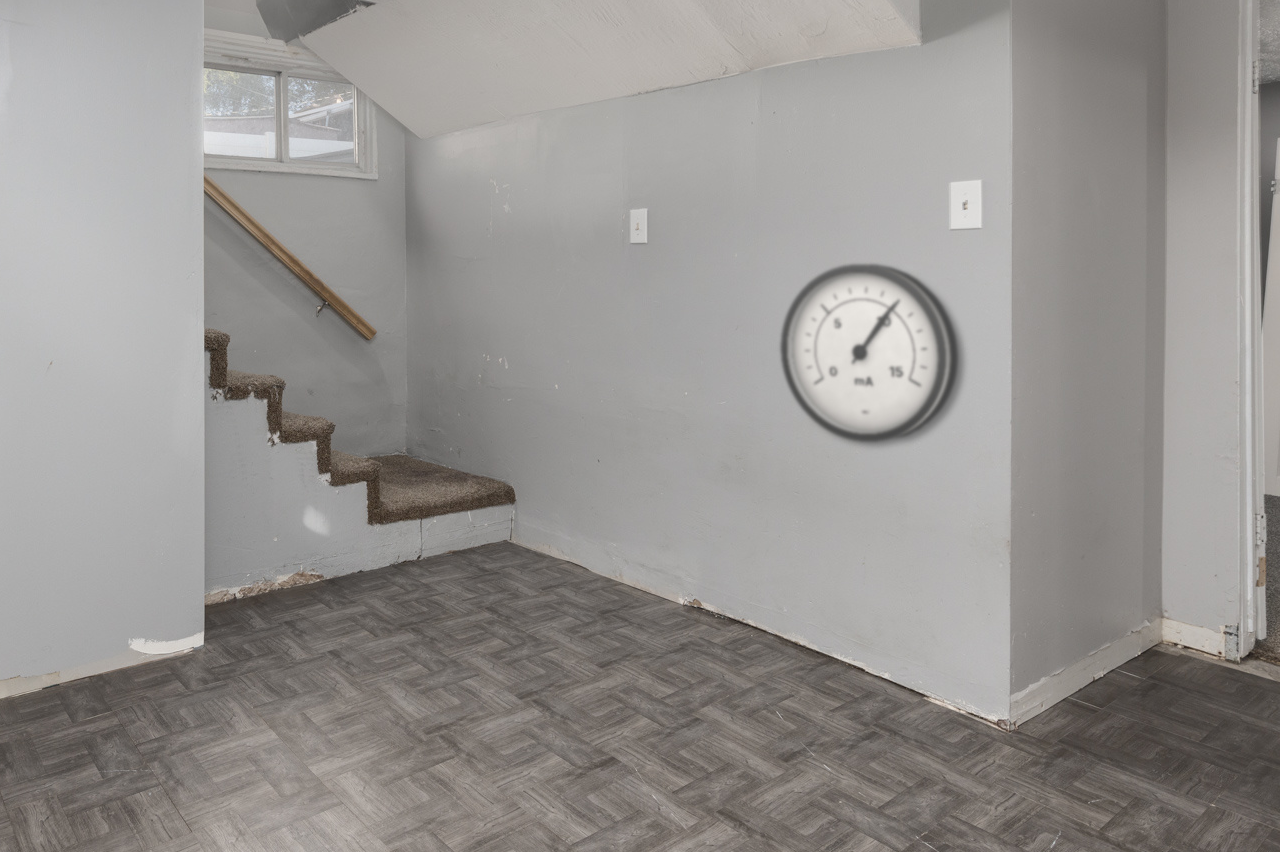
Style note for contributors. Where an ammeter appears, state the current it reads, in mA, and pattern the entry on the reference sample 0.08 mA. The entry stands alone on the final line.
10 mA
